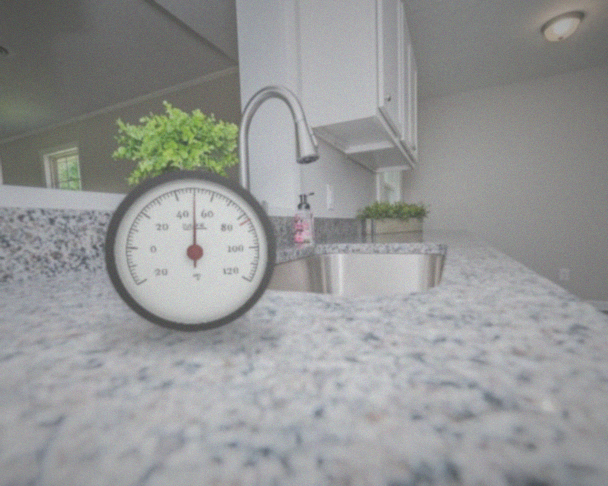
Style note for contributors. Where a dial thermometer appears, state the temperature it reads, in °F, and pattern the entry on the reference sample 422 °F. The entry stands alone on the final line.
50 °F
